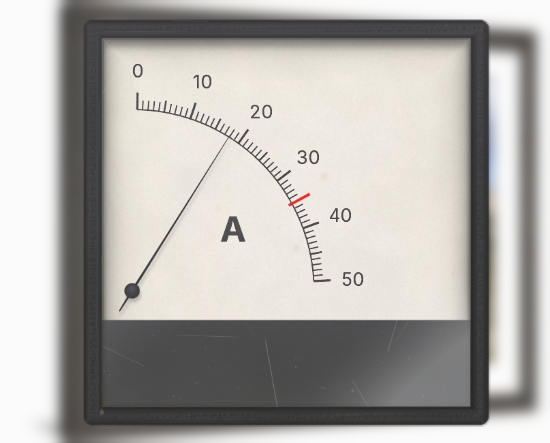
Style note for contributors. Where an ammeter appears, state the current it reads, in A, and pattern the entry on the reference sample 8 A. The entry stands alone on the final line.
18 A
